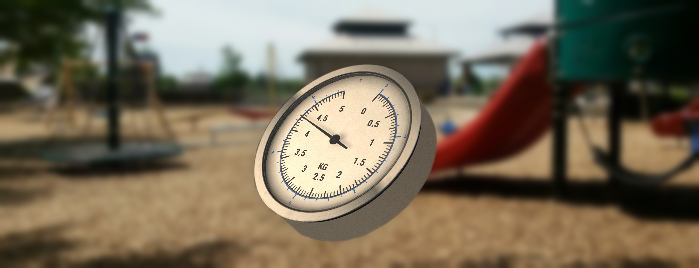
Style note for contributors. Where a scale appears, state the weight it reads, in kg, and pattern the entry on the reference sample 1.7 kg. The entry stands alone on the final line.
4.25 kg
